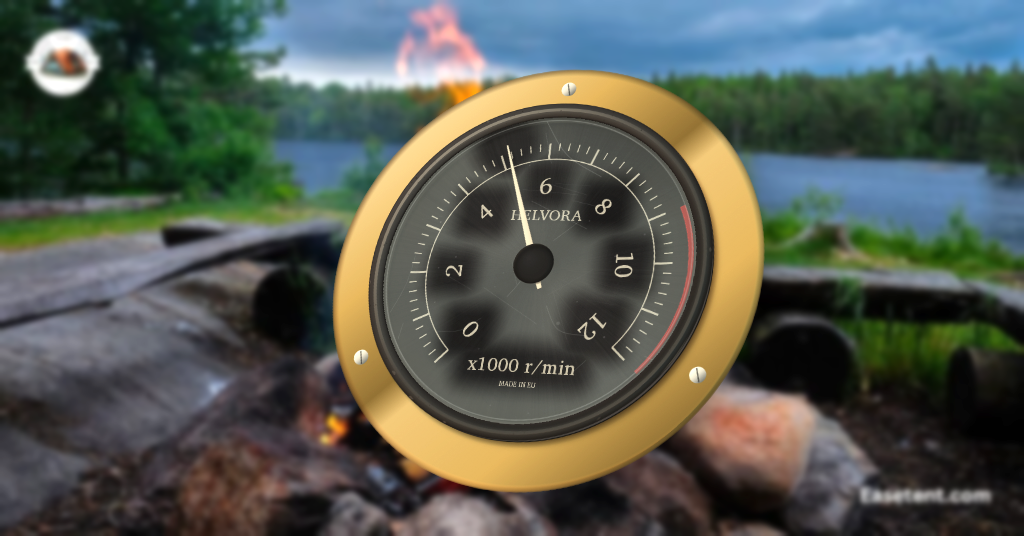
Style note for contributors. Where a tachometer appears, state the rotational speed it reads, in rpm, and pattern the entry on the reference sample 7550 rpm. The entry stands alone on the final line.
5200 rpm
